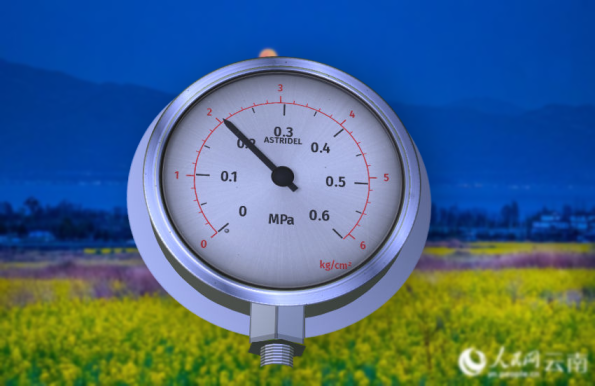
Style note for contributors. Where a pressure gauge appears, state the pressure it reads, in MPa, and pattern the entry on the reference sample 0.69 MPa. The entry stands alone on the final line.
0.2 MPa
